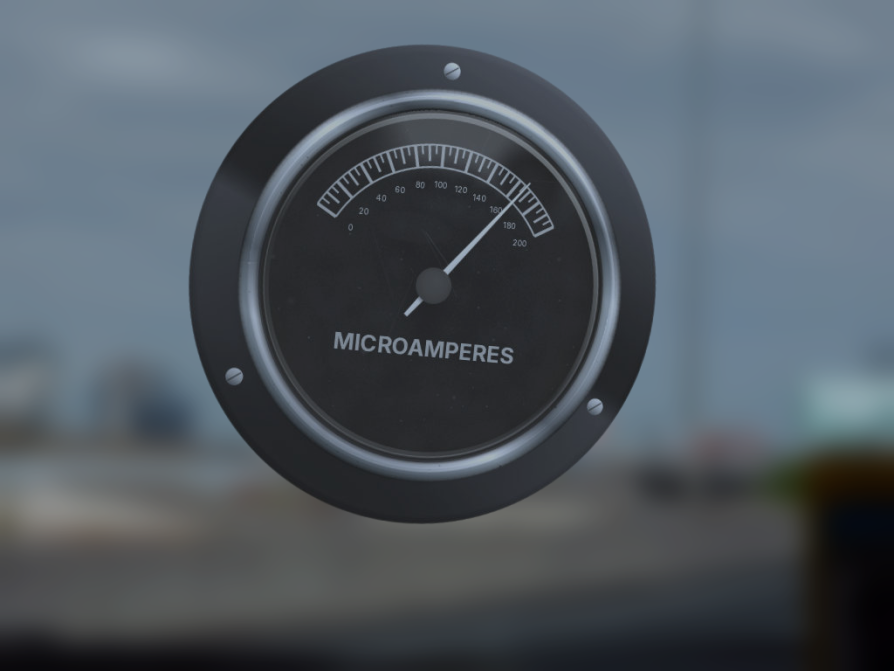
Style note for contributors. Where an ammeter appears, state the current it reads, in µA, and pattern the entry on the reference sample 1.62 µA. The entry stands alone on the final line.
165 µA
